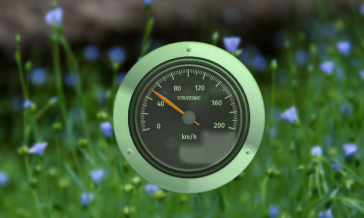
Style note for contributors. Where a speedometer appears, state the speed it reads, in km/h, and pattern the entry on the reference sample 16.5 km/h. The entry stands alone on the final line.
50 km/h
